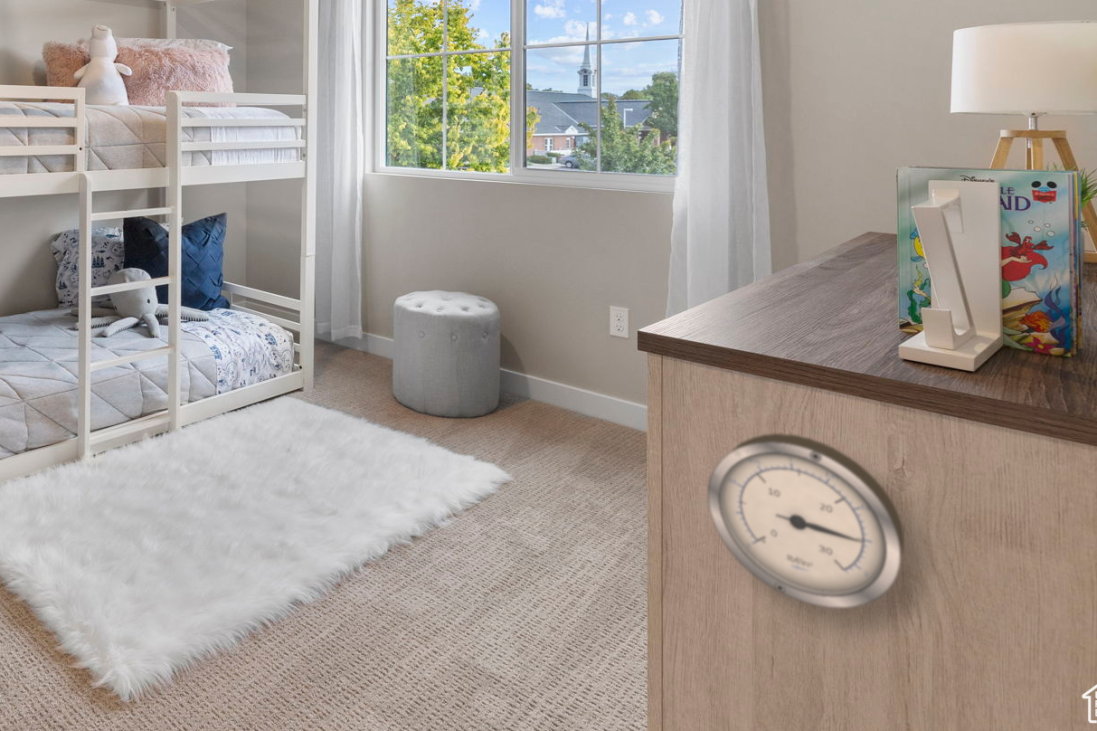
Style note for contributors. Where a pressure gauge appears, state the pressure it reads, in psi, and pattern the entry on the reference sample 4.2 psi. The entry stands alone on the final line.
25 psi
